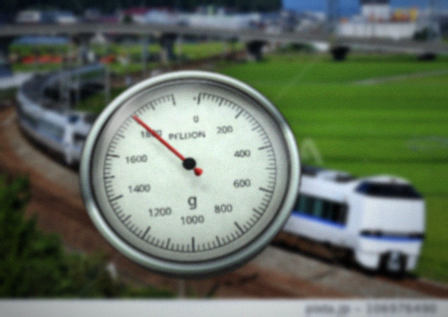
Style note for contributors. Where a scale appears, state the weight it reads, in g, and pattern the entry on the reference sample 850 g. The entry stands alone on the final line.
1800 g
